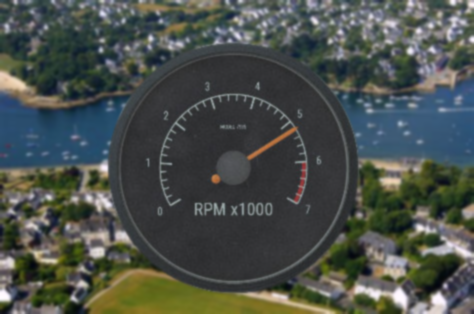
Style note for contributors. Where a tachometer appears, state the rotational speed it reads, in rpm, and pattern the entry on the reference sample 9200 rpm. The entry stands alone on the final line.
5200 rpm
